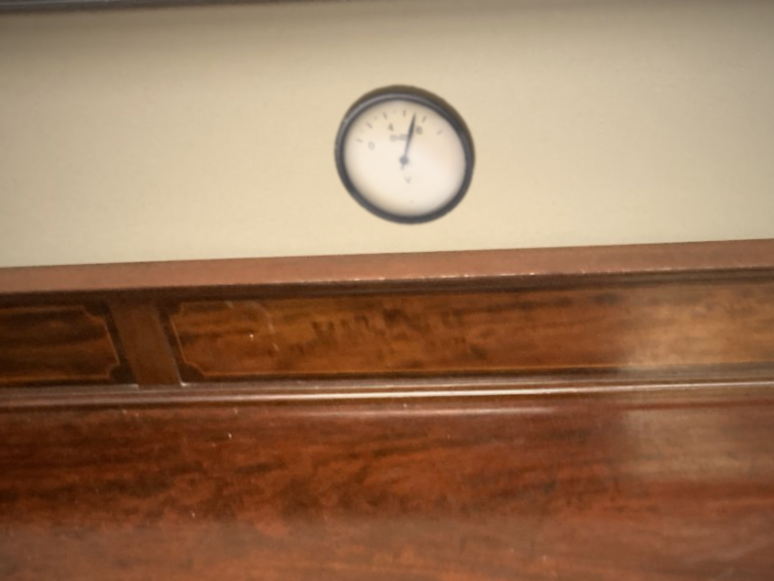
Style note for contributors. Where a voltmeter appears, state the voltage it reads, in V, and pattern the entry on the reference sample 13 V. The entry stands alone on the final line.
7 V
